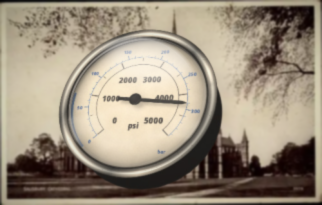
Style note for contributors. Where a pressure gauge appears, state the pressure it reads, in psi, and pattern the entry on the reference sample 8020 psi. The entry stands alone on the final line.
4250 psi
